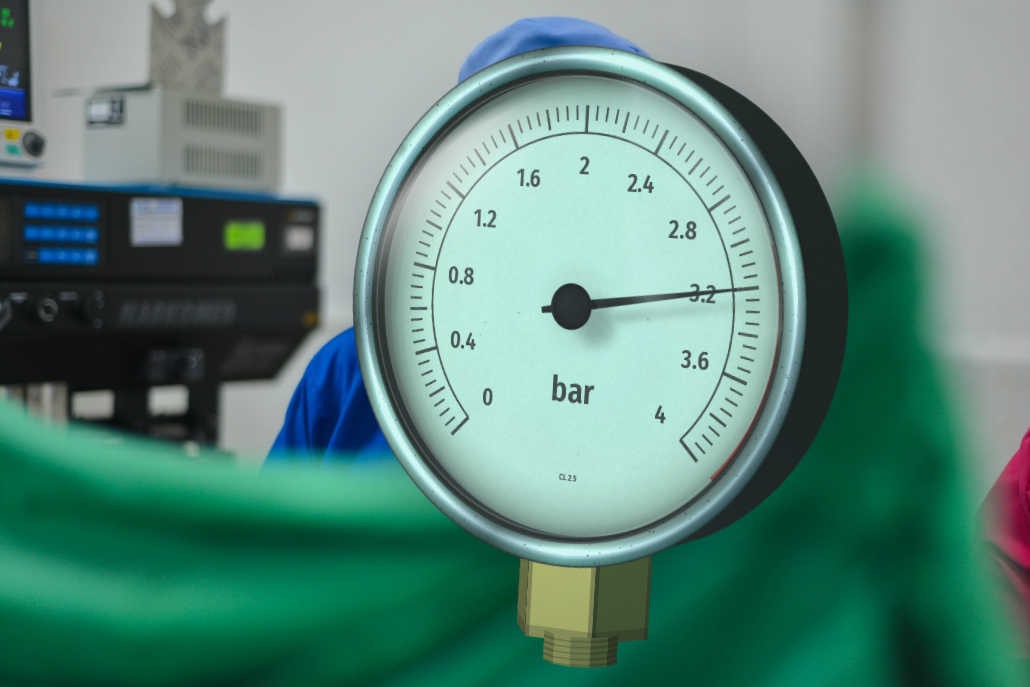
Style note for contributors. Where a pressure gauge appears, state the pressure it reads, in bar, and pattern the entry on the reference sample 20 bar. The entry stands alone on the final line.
3.2 bar
